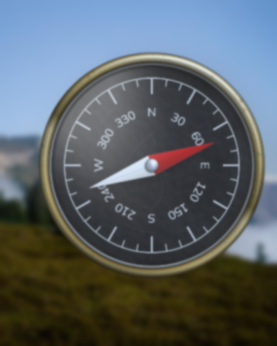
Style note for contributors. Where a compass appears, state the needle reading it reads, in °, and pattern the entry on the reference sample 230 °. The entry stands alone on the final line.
70 °
